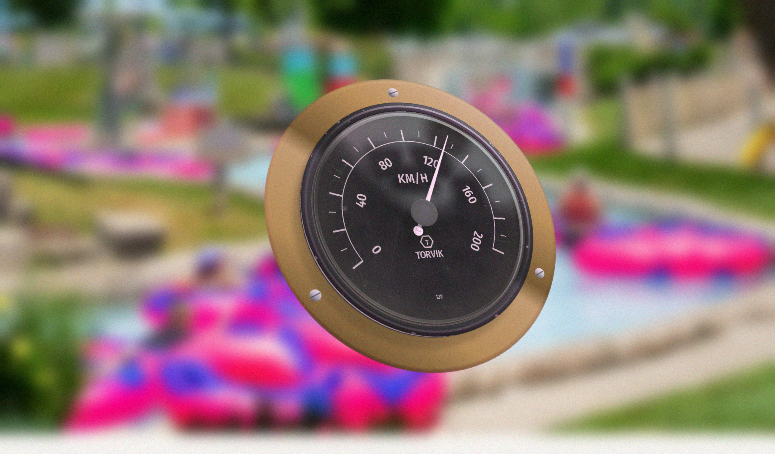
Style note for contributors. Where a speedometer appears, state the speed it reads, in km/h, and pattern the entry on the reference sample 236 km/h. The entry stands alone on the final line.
125 km/h
